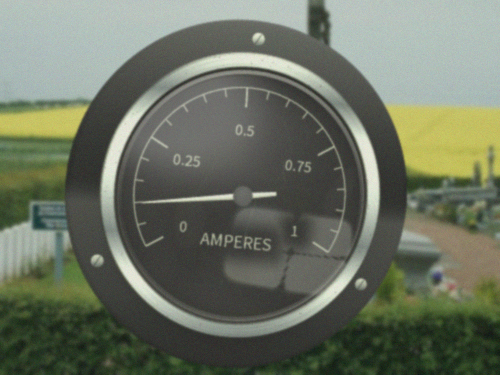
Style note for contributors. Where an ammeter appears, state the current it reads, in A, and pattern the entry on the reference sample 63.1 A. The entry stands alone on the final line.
0.1 A
